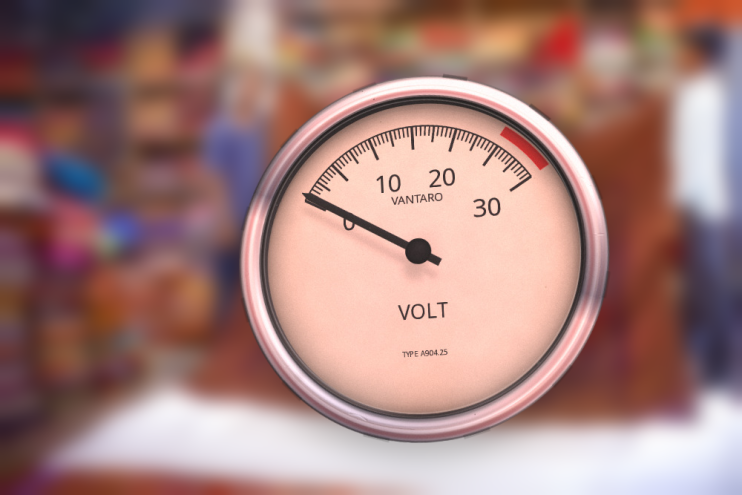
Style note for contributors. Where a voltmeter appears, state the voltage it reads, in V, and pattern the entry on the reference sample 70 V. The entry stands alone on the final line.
0.5 V
